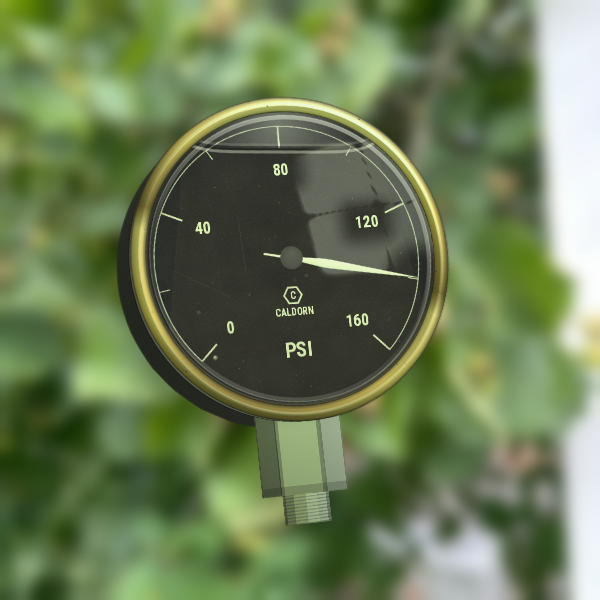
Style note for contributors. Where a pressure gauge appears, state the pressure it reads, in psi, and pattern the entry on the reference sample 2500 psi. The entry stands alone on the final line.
140 psi
